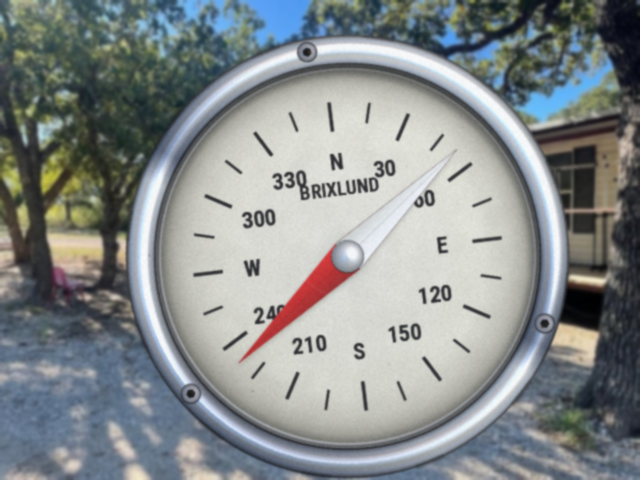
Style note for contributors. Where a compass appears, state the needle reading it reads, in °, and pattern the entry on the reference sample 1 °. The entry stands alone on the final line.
232.5 °
